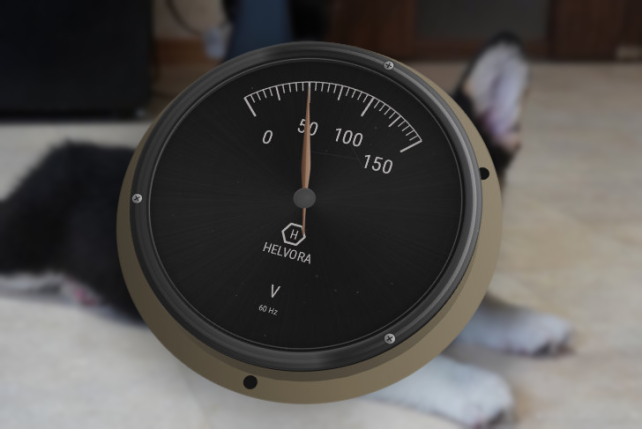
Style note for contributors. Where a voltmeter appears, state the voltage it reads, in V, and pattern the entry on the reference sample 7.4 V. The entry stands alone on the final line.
50 V
